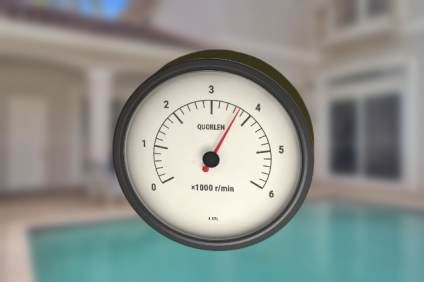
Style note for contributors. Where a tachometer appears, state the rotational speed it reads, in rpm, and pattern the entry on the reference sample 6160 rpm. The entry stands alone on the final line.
3700 rpm
